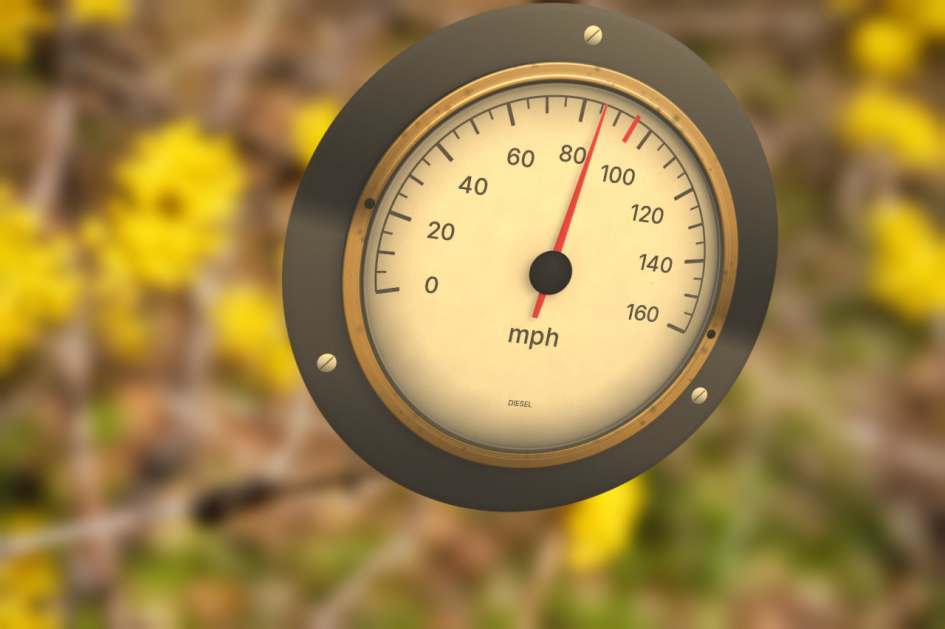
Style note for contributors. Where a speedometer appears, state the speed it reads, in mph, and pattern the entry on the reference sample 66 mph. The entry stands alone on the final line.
85 mph
